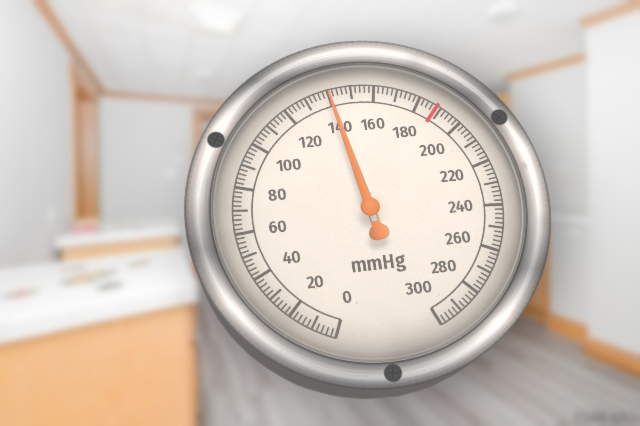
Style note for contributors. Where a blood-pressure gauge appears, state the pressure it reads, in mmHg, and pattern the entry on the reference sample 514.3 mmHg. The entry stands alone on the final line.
140 mmHg
